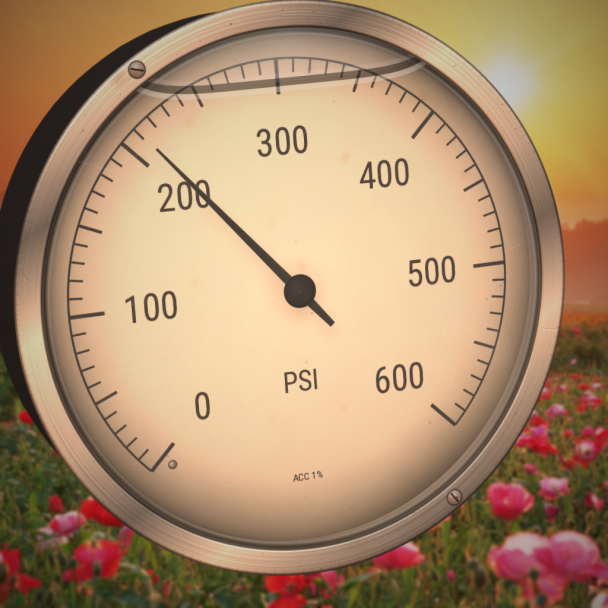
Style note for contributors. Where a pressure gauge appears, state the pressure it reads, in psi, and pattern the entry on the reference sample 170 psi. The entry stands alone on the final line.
210 psi
